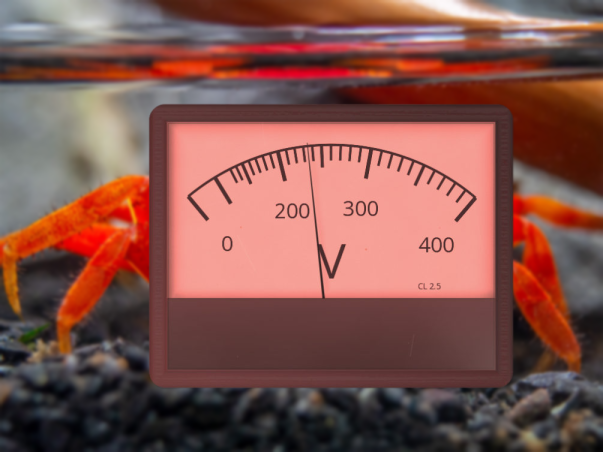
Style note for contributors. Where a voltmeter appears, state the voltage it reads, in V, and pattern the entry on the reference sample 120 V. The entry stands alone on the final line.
235 V
